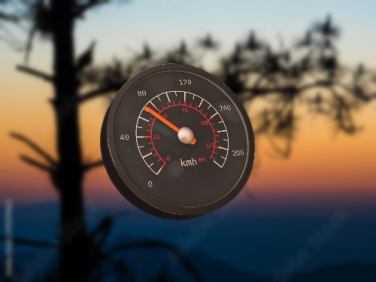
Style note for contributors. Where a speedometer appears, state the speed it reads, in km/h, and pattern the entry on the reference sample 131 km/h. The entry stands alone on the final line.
70 km/h
